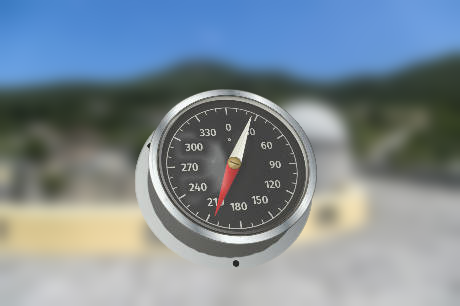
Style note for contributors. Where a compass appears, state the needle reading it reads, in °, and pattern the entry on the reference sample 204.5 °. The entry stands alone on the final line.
205 °
